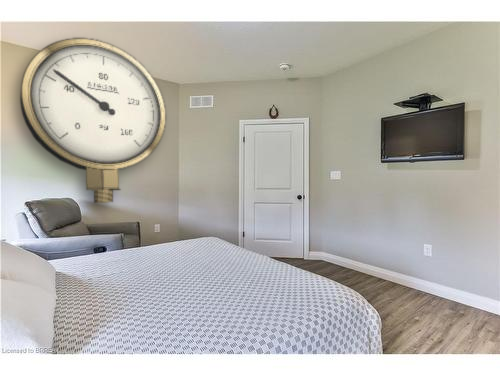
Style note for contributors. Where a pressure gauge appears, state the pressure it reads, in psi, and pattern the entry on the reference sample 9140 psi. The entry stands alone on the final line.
45 psi
